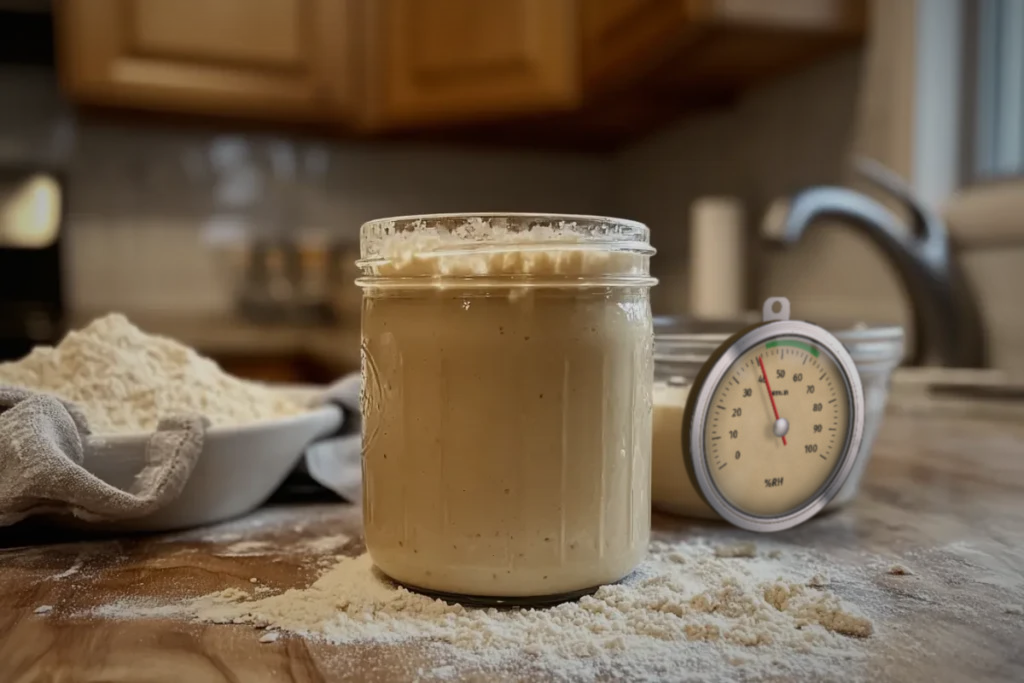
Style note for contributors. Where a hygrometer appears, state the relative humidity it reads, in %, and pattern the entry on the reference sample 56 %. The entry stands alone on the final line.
40 %
